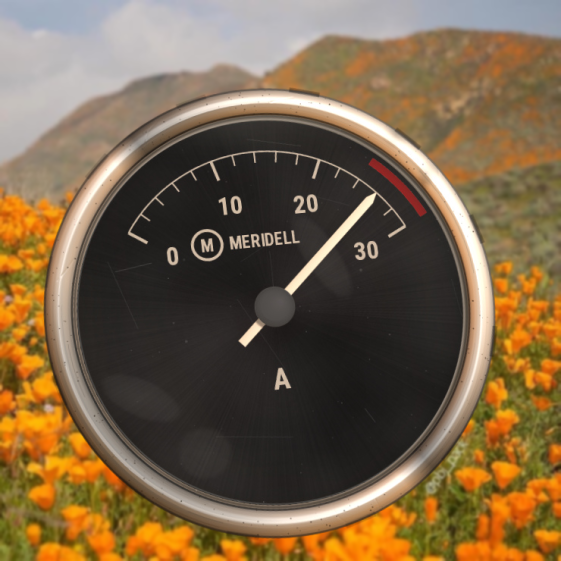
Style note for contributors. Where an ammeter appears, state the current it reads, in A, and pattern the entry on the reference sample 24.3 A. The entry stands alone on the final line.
26 A
